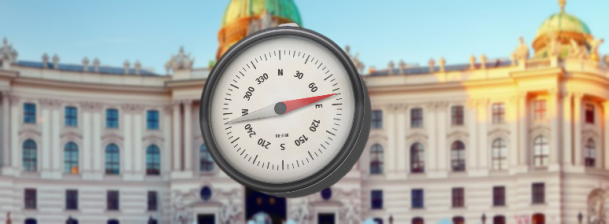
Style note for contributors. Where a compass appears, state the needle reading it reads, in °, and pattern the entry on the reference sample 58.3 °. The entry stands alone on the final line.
80 °
